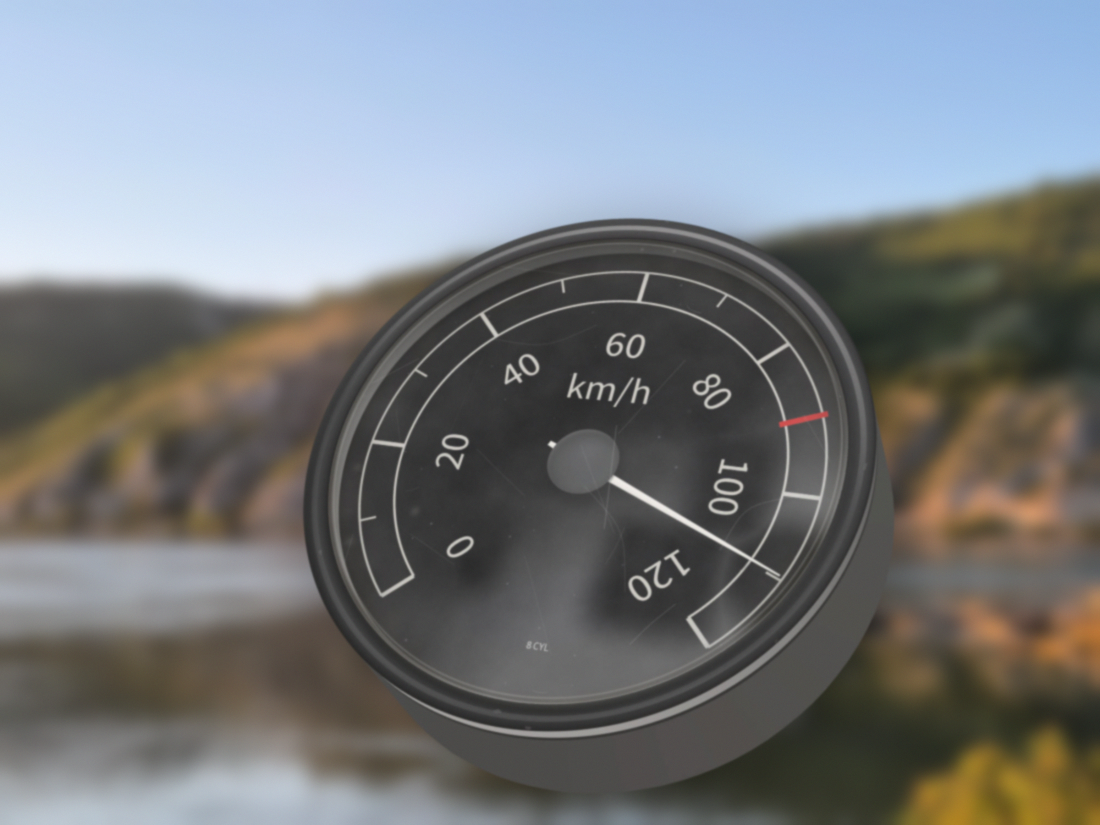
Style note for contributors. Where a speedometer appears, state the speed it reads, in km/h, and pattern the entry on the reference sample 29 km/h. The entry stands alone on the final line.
110 km/h
